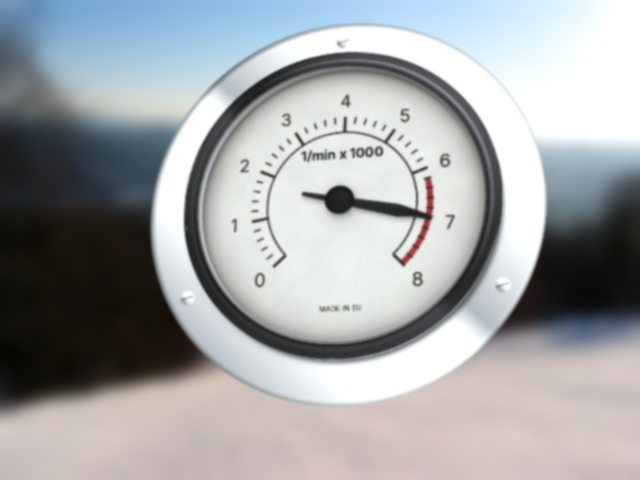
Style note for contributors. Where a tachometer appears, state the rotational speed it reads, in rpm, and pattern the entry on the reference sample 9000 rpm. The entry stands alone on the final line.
7000 rpm
